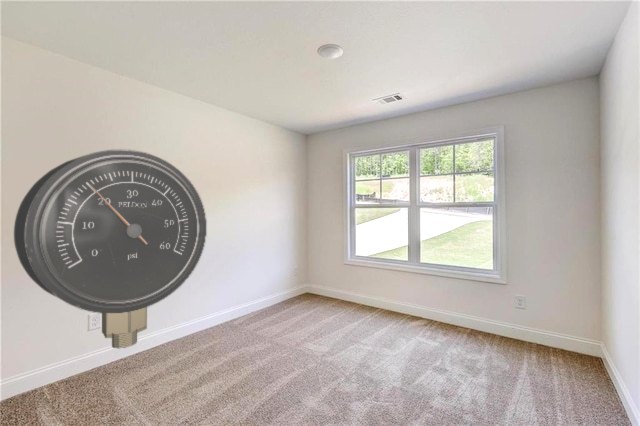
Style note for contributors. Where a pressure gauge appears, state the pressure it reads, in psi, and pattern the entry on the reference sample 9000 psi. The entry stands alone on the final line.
20 psi
